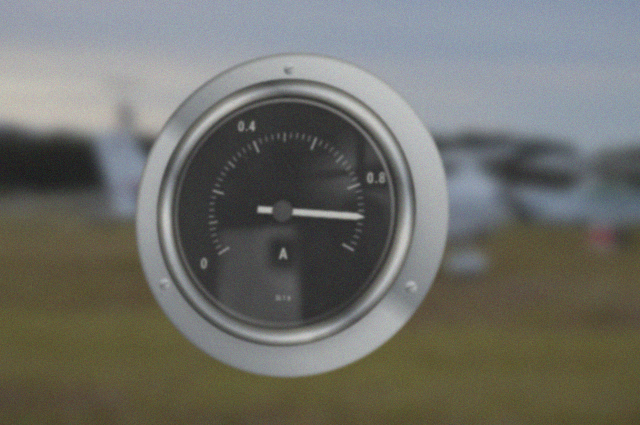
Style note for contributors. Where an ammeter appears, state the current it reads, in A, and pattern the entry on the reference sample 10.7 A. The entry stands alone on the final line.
0.9 A
